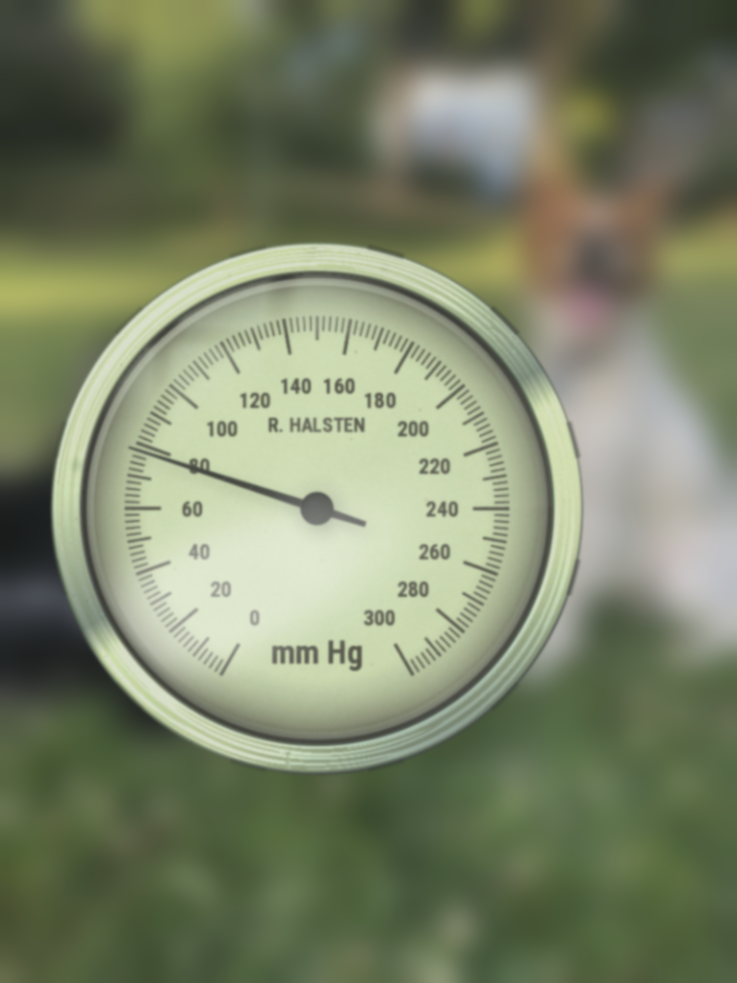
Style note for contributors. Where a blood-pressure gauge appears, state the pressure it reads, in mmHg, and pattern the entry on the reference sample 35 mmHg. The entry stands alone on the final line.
78 mmHg
